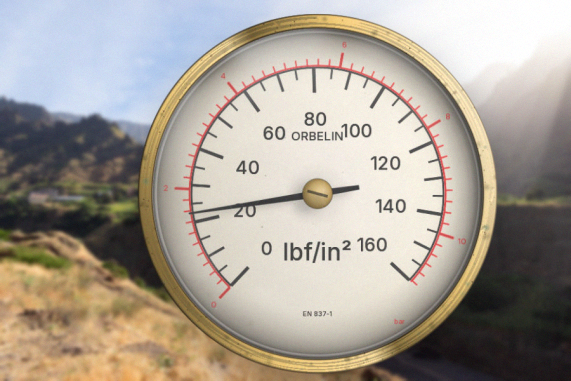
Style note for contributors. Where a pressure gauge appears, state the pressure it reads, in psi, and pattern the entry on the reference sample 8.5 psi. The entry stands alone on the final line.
22.5 psi
